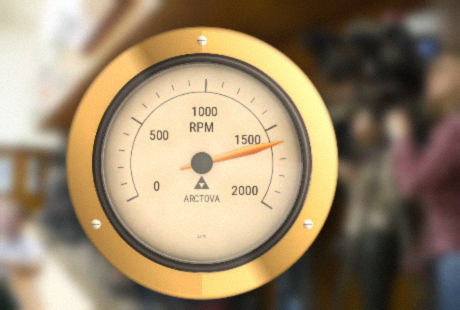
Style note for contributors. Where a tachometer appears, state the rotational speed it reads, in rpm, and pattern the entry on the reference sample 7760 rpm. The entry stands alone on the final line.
1600 rpm
